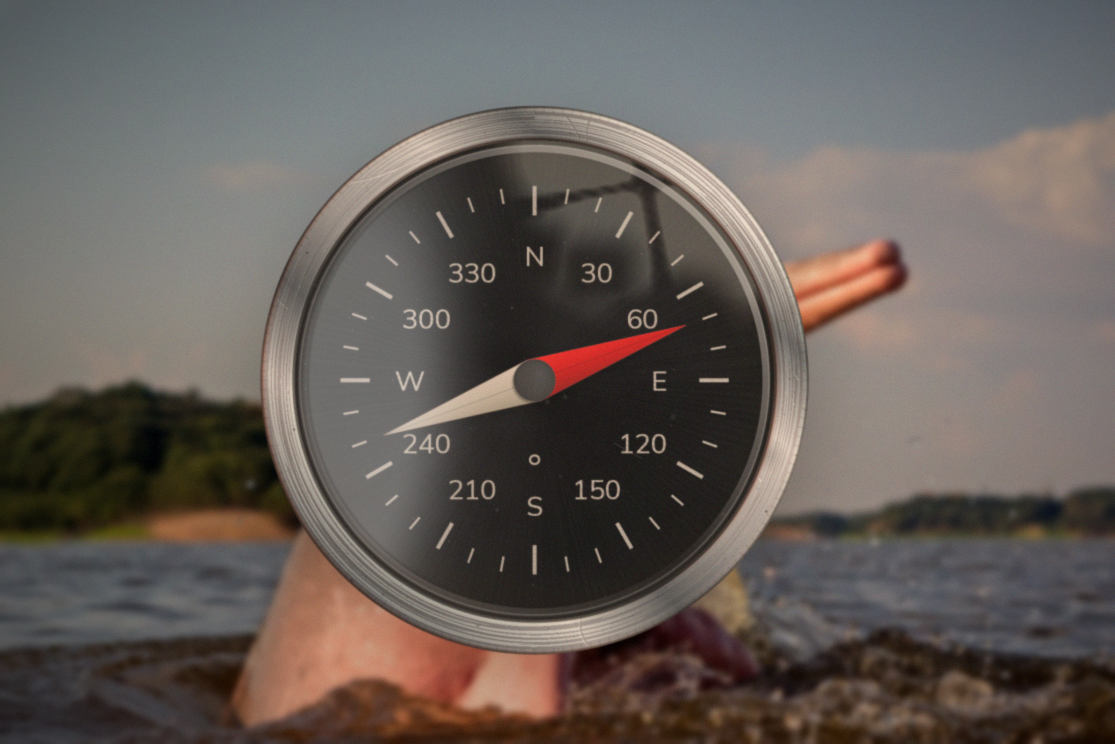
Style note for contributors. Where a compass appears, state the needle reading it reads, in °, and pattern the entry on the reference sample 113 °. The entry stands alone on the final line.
70 °
